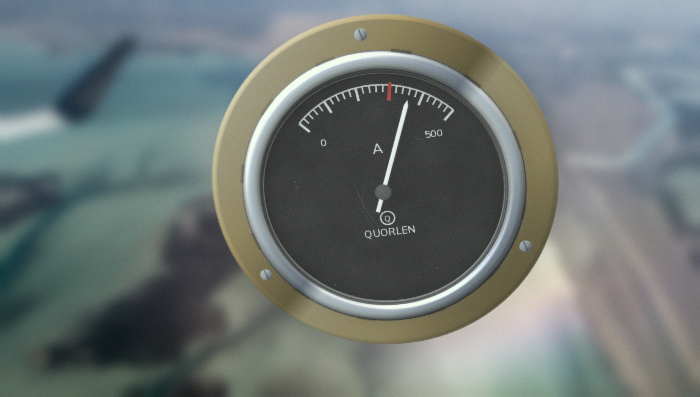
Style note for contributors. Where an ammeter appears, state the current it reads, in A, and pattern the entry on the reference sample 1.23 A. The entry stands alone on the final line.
360 A
